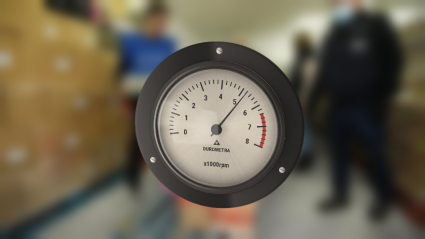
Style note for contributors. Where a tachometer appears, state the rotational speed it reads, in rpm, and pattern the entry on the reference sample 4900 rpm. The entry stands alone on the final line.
5200 rpm
